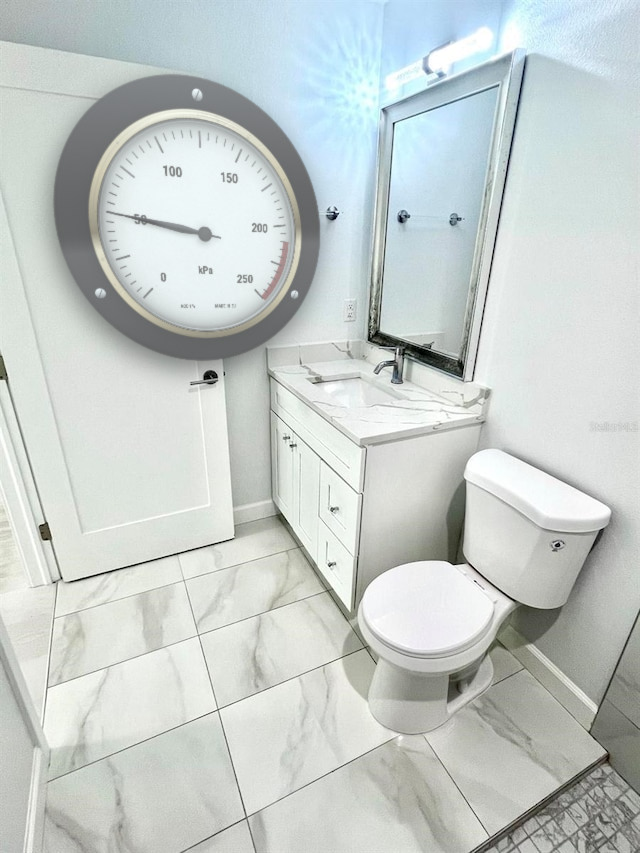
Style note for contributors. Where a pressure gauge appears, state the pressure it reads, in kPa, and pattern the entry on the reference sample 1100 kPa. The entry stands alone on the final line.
50 kPa
